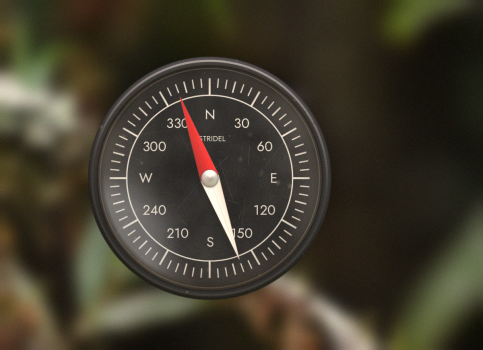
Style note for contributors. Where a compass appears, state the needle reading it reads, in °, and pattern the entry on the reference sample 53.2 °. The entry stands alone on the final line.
340 °
